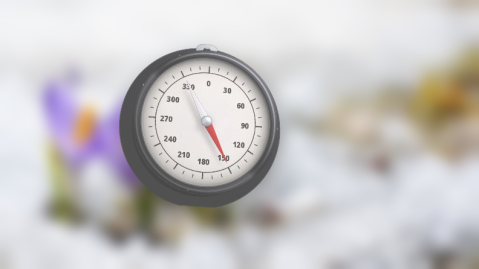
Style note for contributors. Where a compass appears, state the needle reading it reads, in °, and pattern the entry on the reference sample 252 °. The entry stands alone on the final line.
150 °
